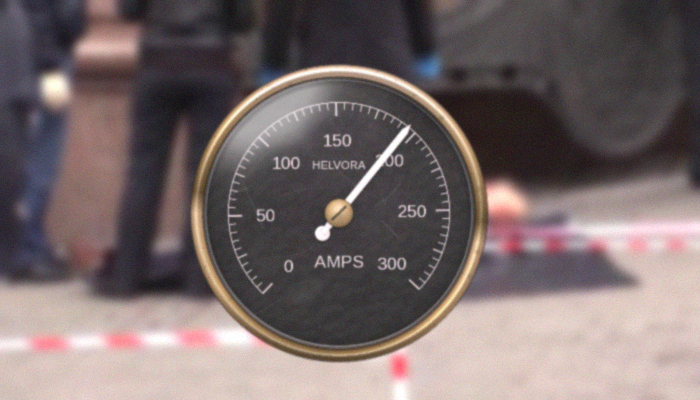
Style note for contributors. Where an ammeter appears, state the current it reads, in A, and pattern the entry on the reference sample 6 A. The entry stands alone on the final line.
195 A
